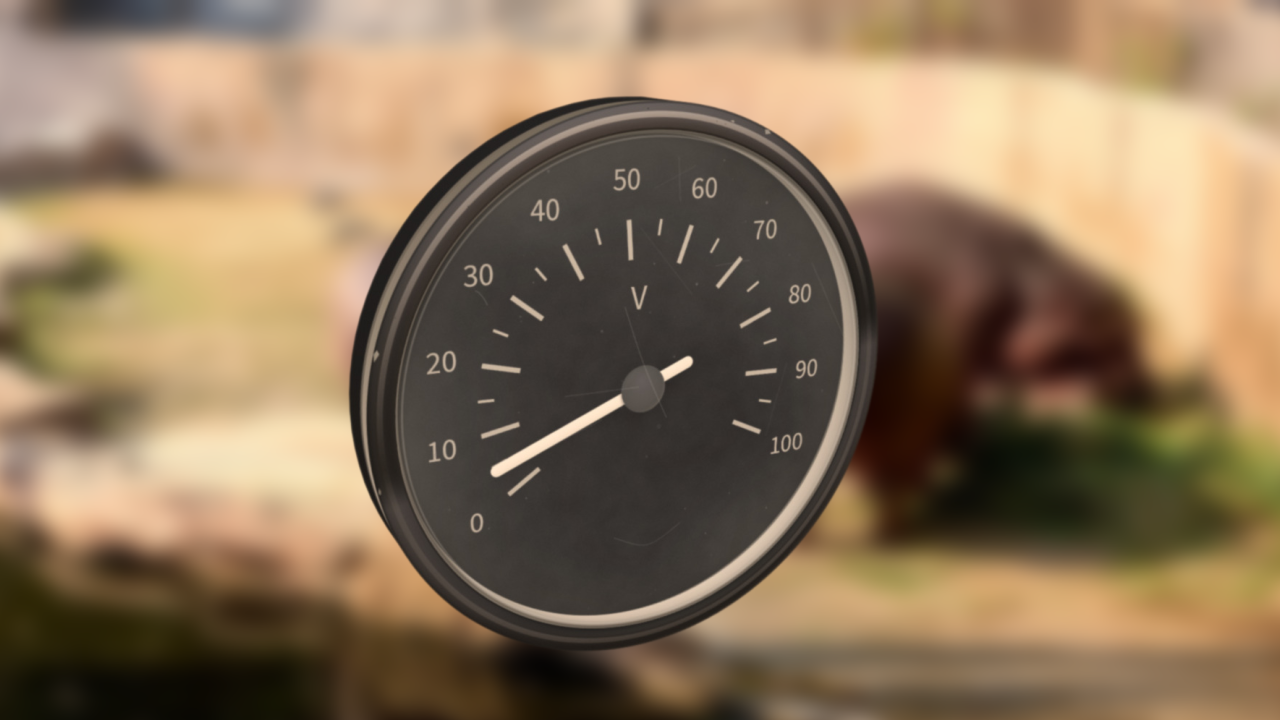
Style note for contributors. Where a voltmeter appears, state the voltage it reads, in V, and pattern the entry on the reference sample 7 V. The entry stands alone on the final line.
5 V
